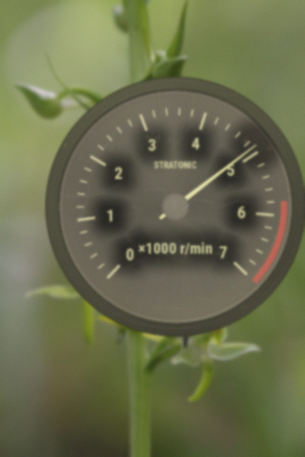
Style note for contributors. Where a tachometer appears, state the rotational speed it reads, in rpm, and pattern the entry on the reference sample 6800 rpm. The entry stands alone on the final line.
4900 rpm
